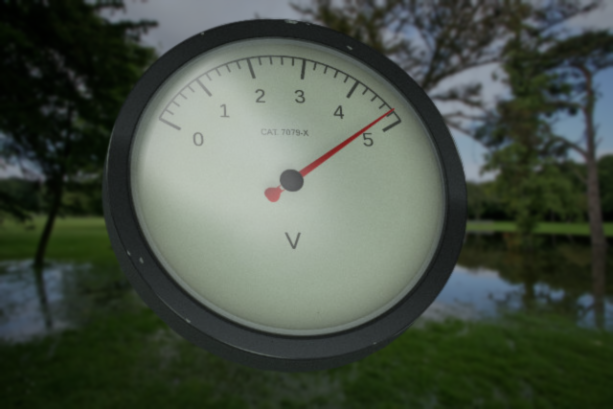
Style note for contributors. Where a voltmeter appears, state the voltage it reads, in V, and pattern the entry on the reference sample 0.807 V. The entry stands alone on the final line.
4.8 V
